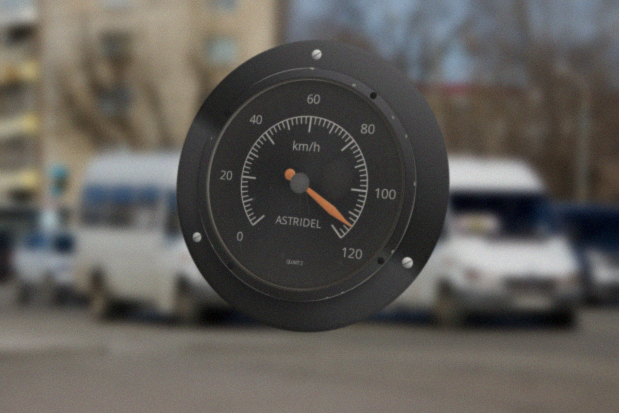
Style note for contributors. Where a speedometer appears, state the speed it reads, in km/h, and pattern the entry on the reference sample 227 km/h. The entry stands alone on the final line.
114 km/h
